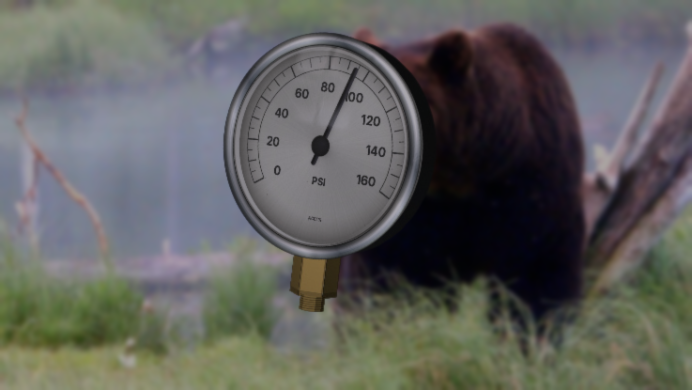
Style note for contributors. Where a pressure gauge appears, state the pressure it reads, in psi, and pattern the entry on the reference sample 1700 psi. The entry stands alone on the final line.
95 psi
